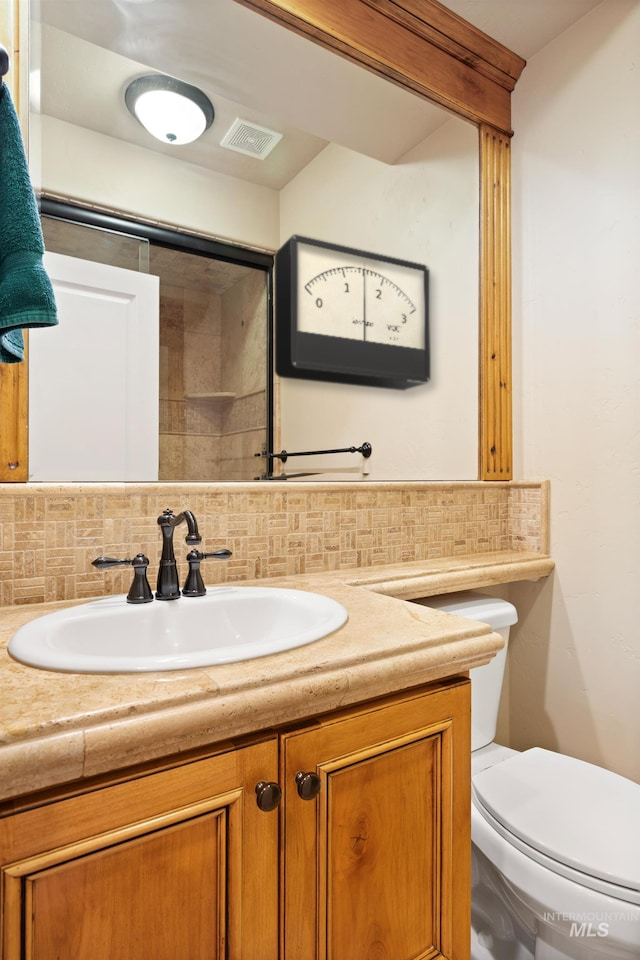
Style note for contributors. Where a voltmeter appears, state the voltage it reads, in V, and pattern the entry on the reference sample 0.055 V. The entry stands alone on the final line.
1.5 V
